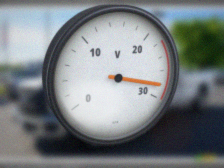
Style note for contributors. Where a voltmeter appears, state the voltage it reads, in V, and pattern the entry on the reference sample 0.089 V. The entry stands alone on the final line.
28 V
